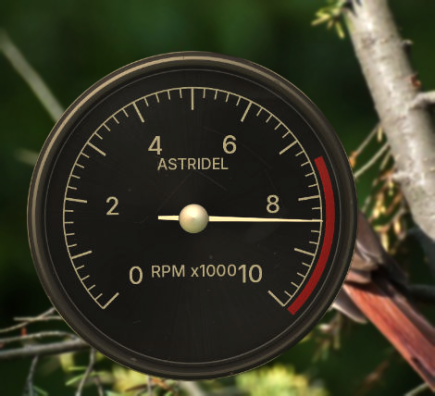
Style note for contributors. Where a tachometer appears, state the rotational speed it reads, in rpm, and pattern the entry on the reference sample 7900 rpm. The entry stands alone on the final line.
8400 rpm
